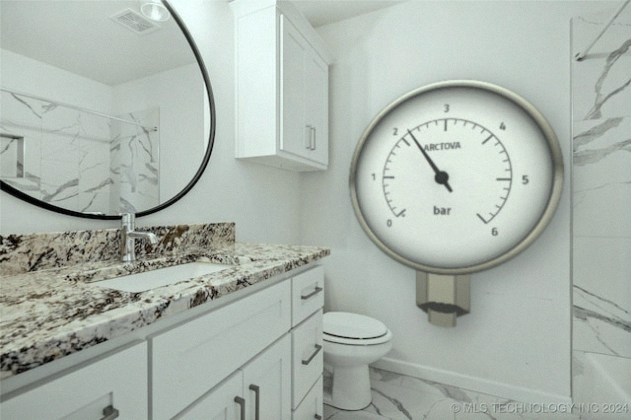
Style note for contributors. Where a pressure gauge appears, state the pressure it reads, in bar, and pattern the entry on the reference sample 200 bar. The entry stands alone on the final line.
2.2 bar
